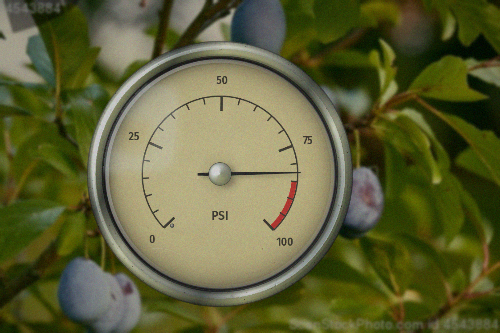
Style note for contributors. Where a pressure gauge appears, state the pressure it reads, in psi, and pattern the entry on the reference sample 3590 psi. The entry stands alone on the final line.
82.5 psi
